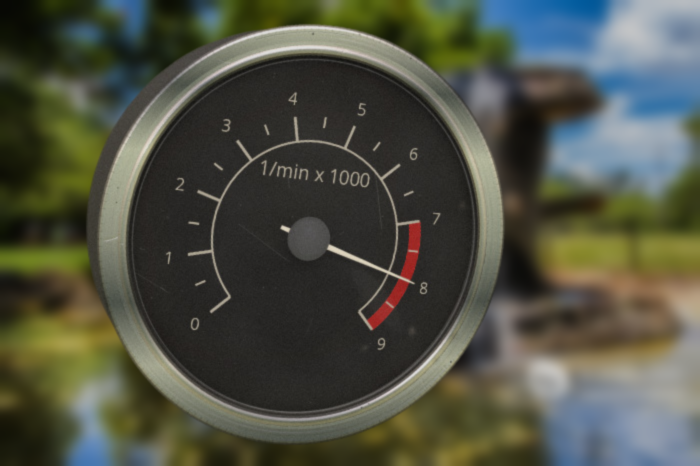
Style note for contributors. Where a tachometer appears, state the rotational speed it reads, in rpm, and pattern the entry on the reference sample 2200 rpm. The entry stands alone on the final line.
8000 rpm
